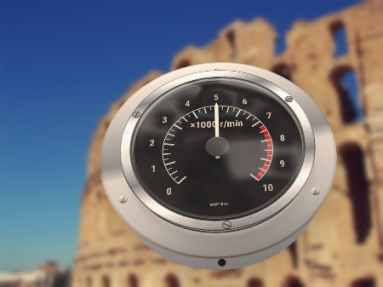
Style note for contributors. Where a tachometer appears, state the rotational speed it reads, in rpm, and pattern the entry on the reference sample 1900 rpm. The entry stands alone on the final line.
5000 rpm
